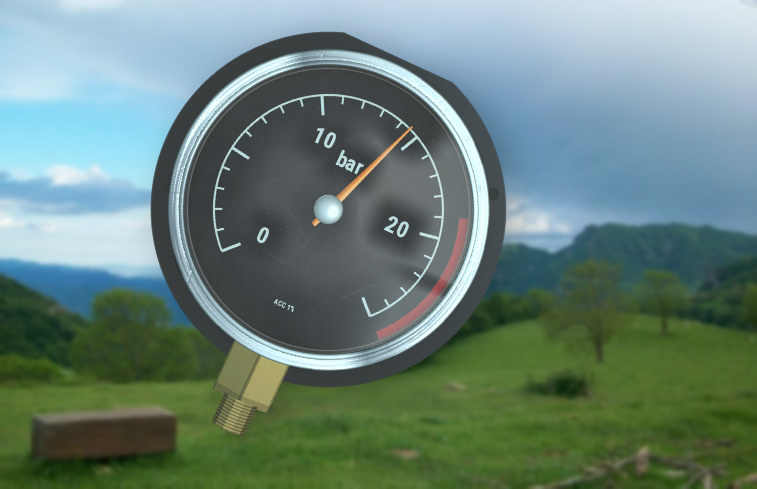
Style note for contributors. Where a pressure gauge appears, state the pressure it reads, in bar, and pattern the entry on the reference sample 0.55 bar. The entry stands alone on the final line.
14.5 bar
